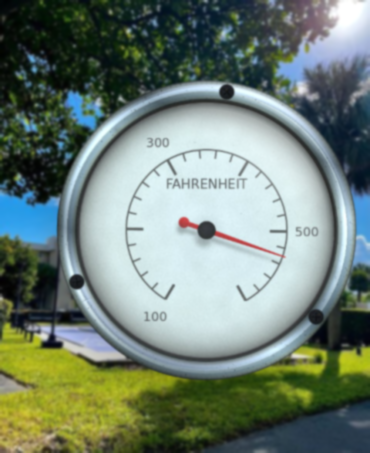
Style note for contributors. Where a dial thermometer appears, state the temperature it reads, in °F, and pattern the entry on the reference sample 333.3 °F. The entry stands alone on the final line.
530 °F
